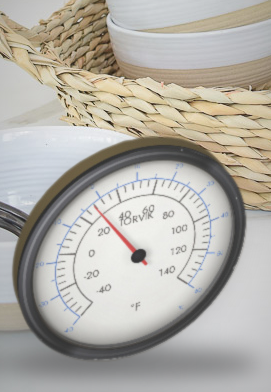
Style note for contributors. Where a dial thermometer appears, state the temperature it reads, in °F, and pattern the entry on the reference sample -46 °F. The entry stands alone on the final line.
28 °F
